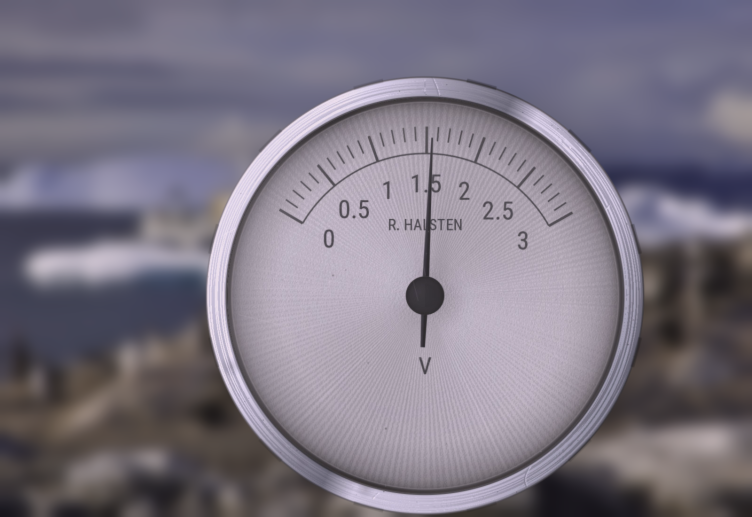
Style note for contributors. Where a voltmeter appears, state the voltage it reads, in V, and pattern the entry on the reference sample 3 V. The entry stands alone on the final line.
1.55 V
